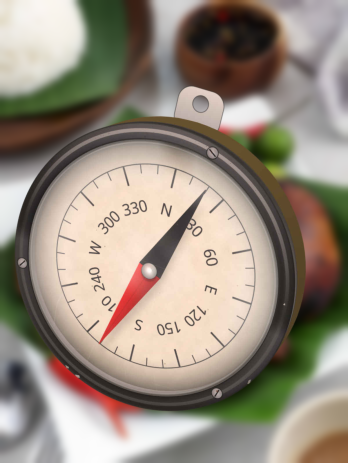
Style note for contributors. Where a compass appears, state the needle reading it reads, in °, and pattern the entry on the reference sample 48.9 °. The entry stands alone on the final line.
200 °
